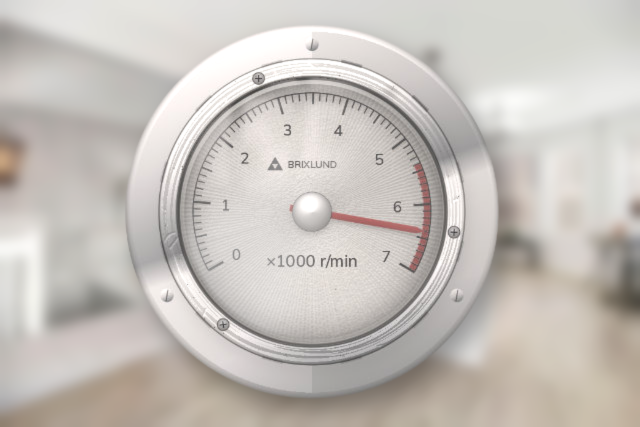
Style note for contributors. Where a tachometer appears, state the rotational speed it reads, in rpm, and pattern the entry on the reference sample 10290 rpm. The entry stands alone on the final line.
6400 rpm
